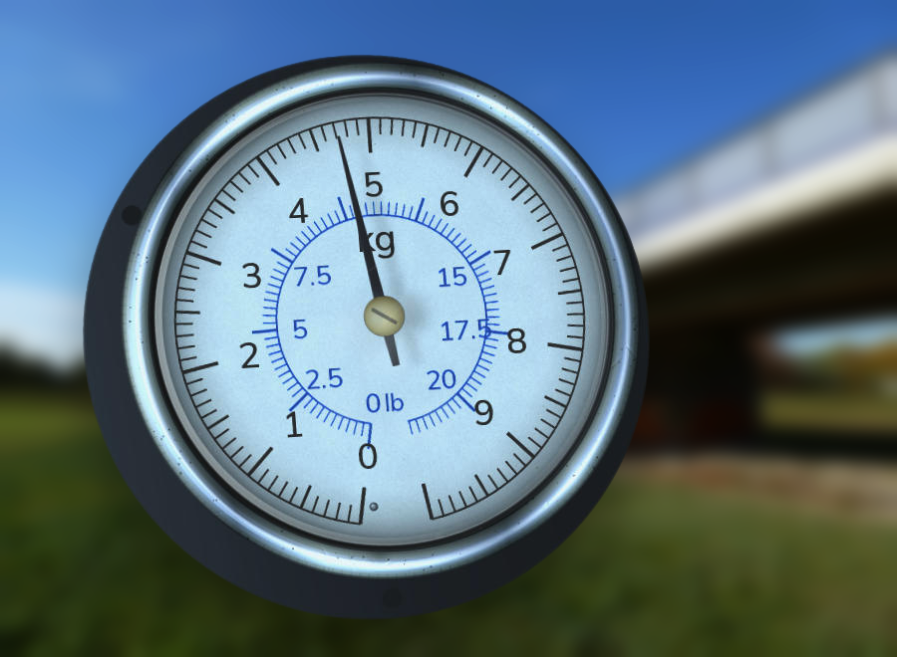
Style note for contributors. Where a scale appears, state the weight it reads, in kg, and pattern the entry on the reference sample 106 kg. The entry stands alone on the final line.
4.7 kg
